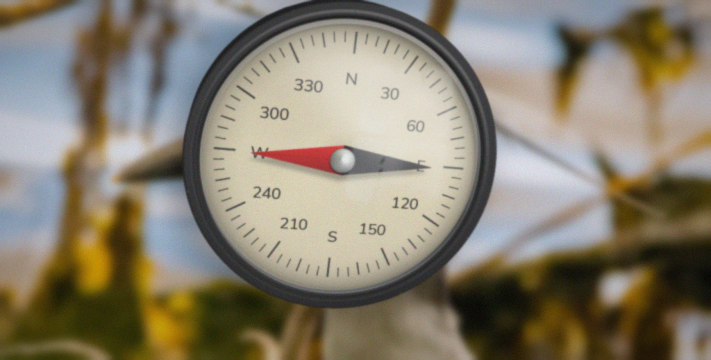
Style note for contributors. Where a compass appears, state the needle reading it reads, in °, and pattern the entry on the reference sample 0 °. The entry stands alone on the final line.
270 °
